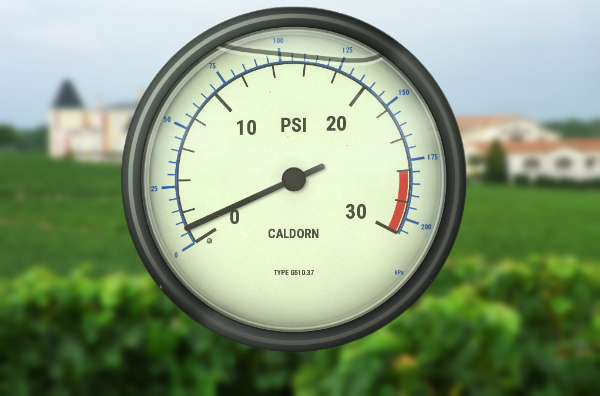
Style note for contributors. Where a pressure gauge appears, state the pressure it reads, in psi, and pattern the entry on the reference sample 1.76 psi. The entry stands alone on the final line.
1 psi
